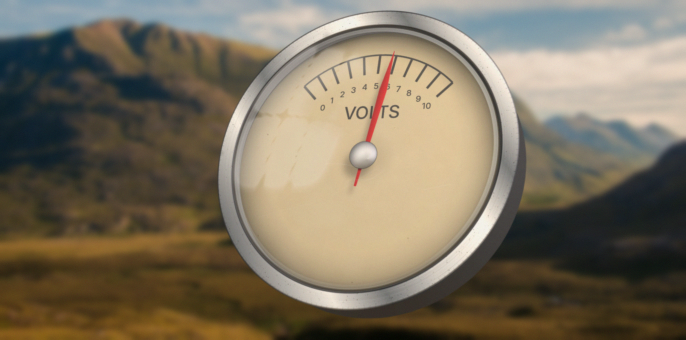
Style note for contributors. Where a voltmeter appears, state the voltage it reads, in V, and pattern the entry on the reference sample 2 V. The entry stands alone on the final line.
6 V
